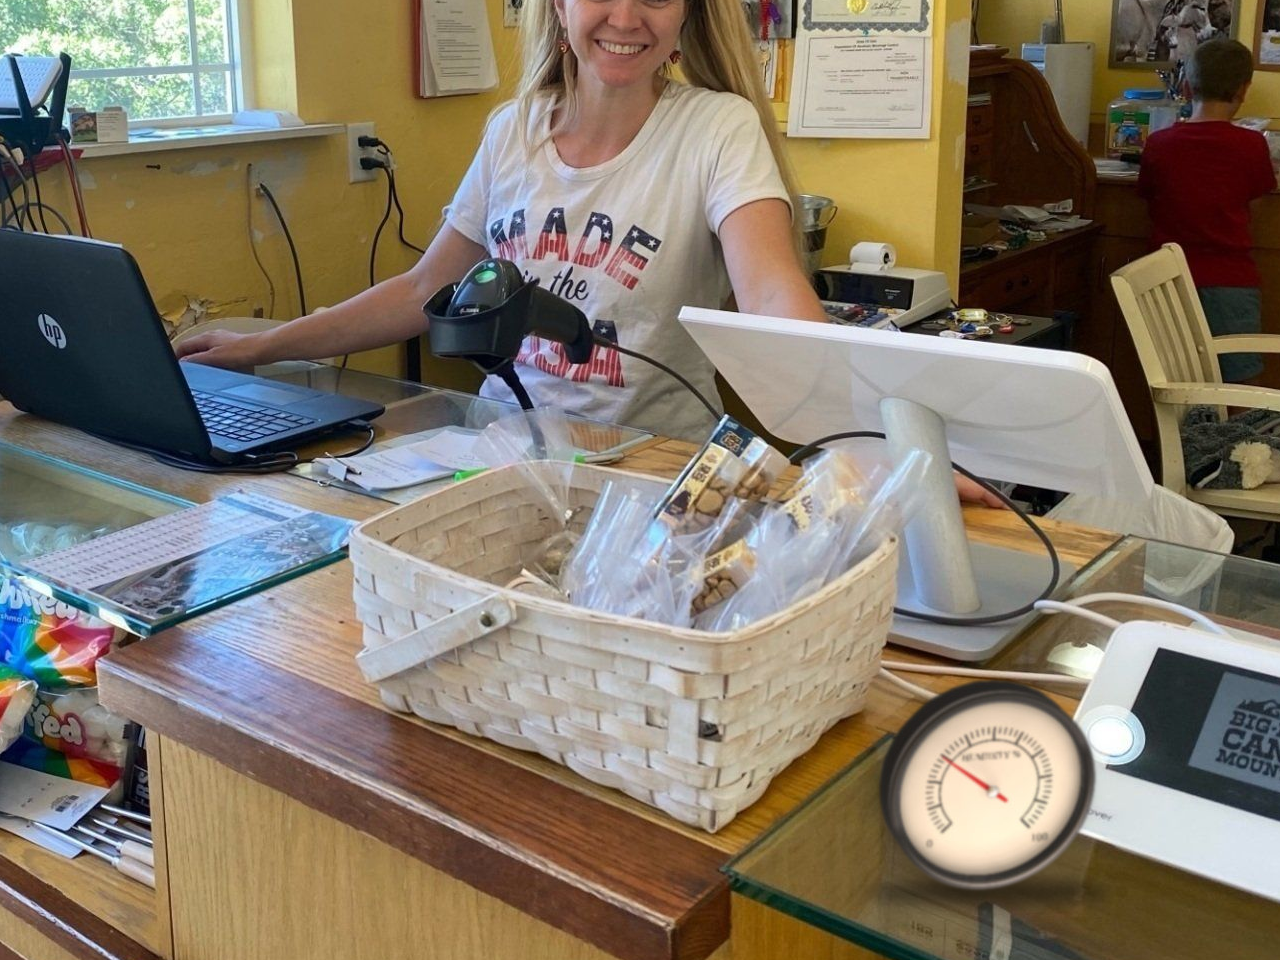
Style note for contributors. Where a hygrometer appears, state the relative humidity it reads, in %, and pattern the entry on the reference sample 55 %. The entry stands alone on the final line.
30 %
